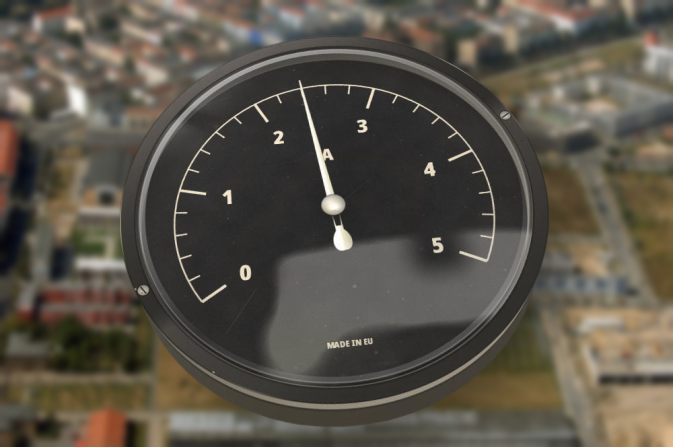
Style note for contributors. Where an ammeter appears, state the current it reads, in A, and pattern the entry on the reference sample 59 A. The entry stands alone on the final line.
2.4 A
